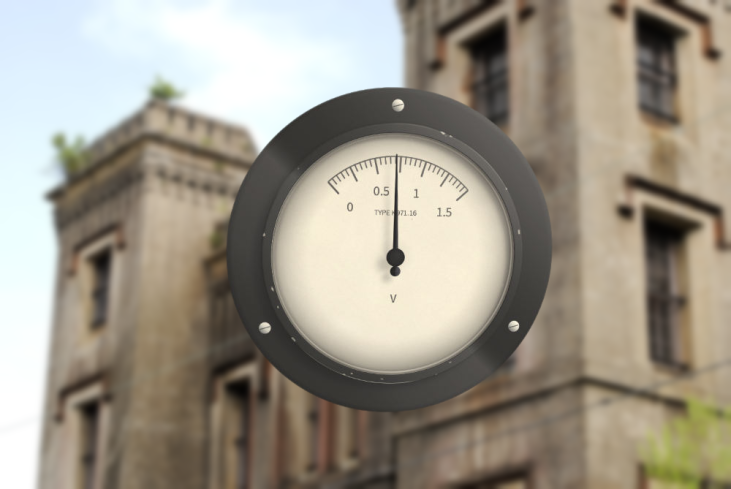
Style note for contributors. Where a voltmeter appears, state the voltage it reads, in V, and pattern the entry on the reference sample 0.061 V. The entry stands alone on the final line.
0.7 V
